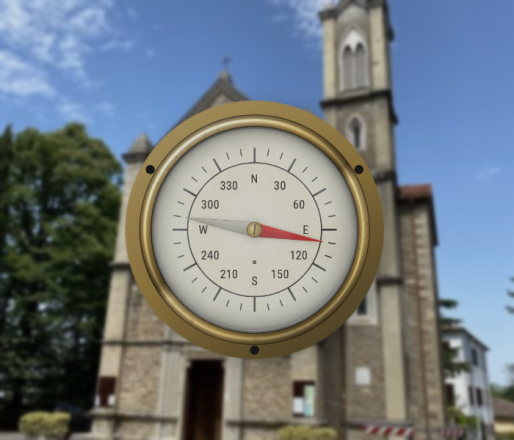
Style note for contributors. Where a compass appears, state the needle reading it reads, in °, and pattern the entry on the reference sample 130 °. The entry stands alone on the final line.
100 °
